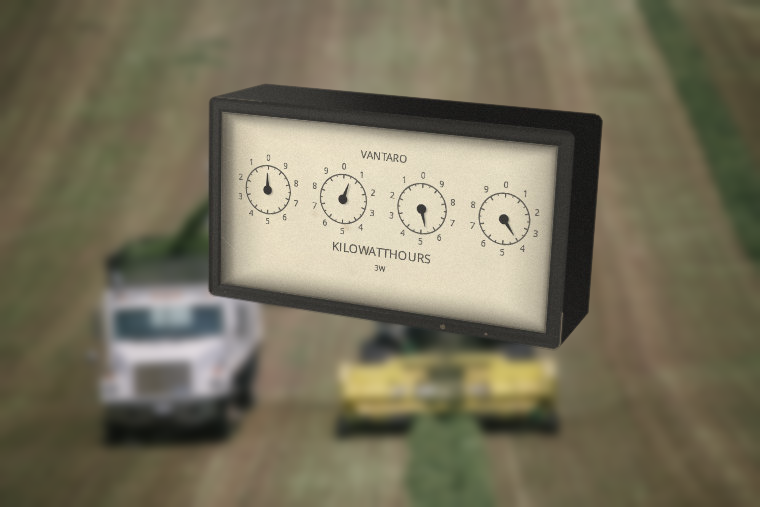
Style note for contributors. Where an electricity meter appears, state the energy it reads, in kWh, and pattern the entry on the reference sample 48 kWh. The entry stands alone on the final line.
54 kWh
